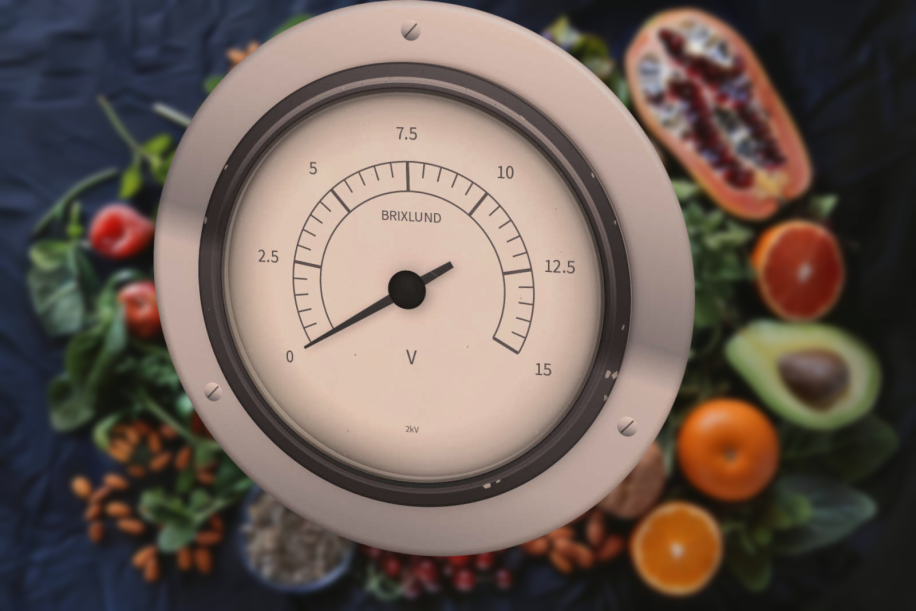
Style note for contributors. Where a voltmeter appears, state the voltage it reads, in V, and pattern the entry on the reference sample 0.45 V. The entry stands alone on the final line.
0 V
